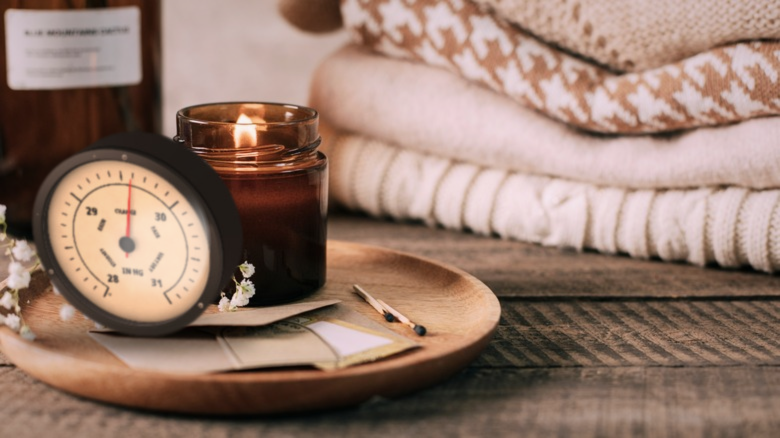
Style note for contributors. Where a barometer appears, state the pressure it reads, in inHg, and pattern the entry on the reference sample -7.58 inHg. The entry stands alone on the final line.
29.6 inHg
